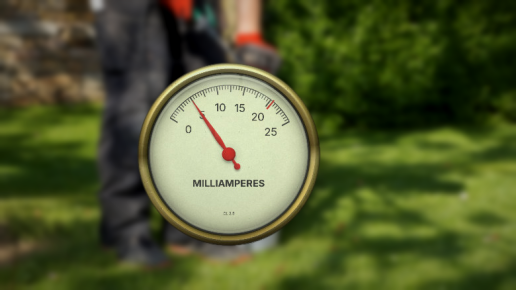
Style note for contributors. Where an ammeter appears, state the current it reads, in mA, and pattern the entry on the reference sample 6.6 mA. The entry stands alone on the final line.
5 mA
